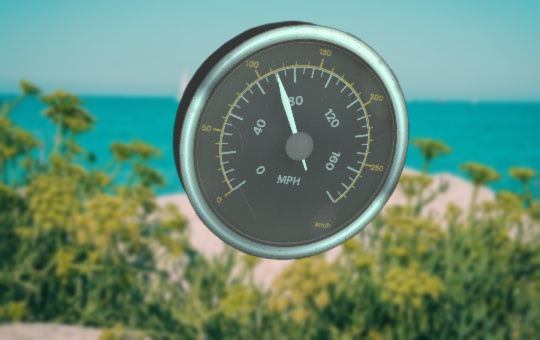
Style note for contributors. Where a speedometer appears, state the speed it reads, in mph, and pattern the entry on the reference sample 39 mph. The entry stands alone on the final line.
70 mph
